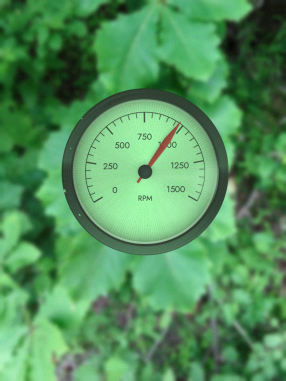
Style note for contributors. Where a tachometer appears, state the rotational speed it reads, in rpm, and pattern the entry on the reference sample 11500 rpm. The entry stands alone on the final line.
975 rpm
